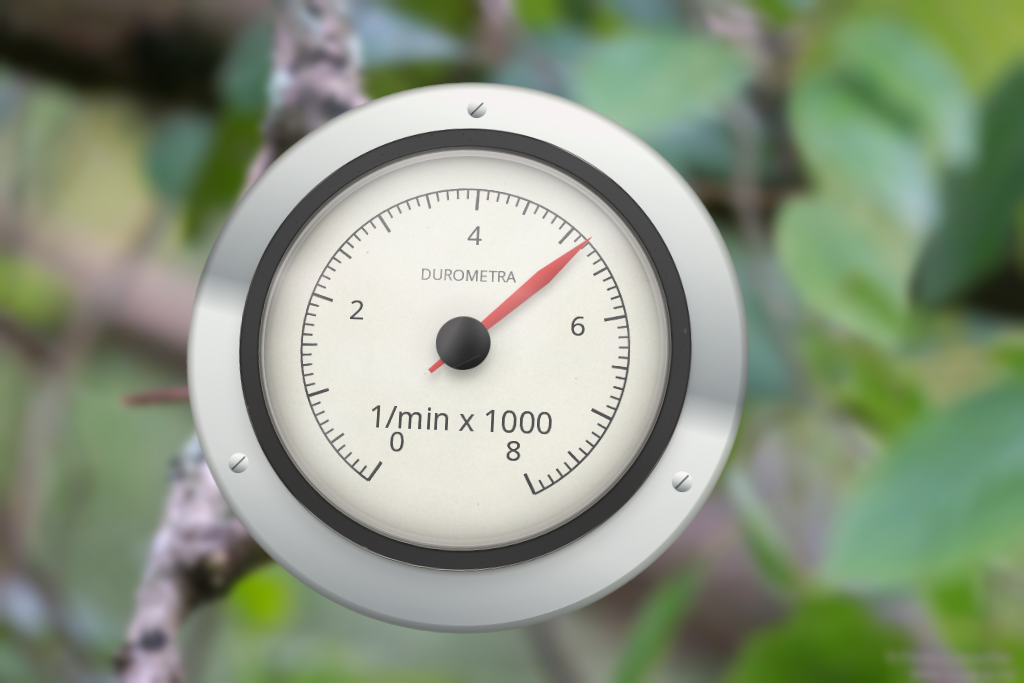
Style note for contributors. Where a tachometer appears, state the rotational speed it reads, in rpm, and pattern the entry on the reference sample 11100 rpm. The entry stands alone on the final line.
5200 rpm
